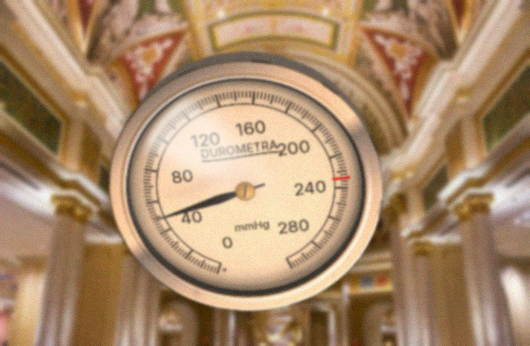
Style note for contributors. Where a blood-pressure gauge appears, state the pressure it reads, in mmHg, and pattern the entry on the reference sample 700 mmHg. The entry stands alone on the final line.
50 mmHg
